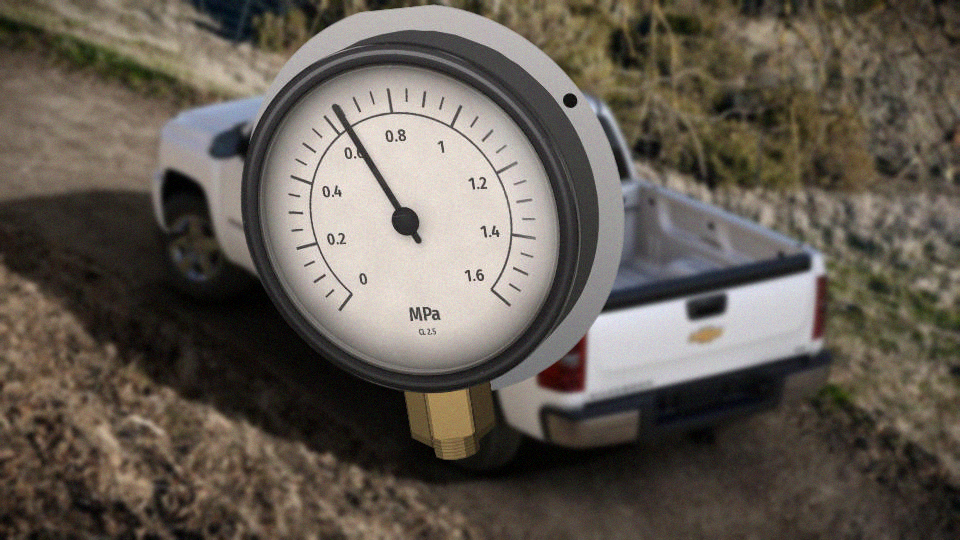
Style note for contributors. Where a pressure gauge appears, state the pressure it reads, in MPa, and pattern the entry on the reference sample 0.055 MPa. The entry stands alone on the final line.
0.65 MPa
